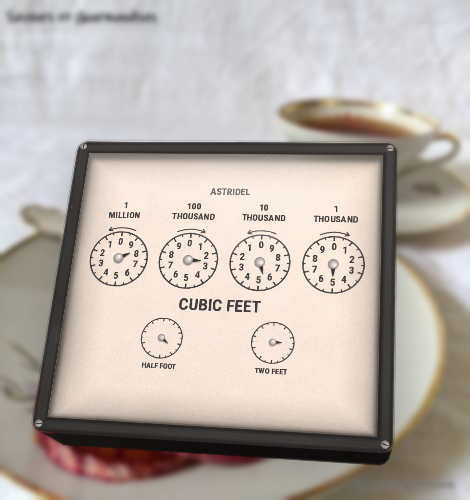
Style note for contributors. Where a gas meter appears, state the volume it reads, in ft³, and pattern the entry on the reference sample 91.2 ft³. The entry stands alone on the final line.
825500 ft³
